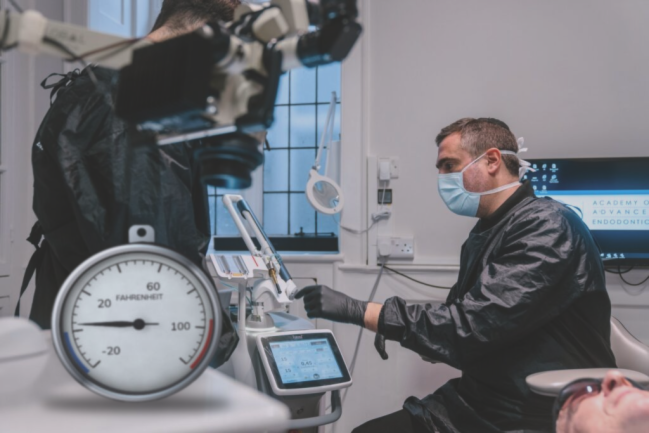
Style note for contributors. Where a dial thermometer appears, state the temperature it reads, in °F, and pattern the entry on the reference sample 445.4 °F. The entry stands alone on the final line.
4 °F
